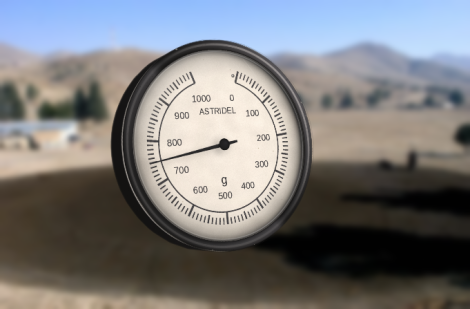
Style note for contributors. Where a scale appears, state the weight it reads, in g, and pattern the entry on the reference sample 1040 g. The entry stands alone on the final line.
750 g
